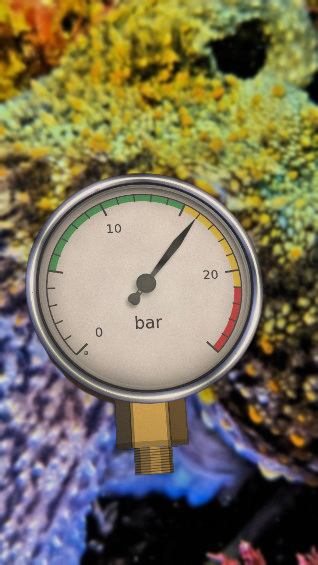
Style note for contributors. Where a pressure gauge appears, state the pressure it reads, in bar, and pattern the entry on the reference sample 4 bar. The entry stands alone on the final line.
16 bar
